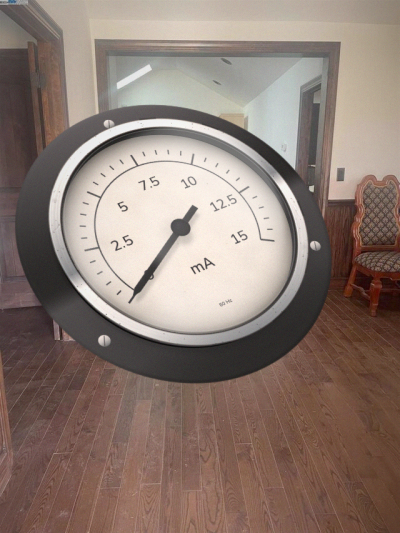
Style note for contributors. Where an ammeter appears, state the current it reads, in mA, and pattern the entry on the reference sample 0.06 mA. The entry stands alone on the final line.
0 mA
